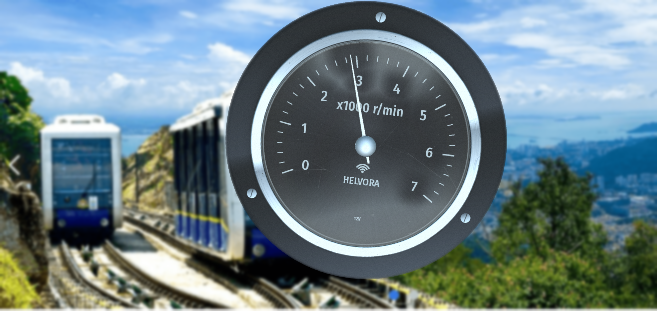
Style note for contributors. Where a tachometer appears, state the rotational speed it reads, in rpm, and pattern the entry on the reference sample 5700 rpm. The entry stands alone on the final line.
2900 rpm
